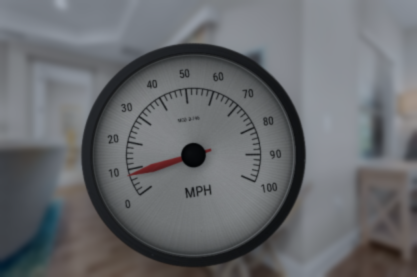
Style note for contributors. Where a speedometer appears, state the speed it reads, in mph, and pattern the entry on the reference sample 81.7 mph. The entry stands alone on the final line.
8 mph
